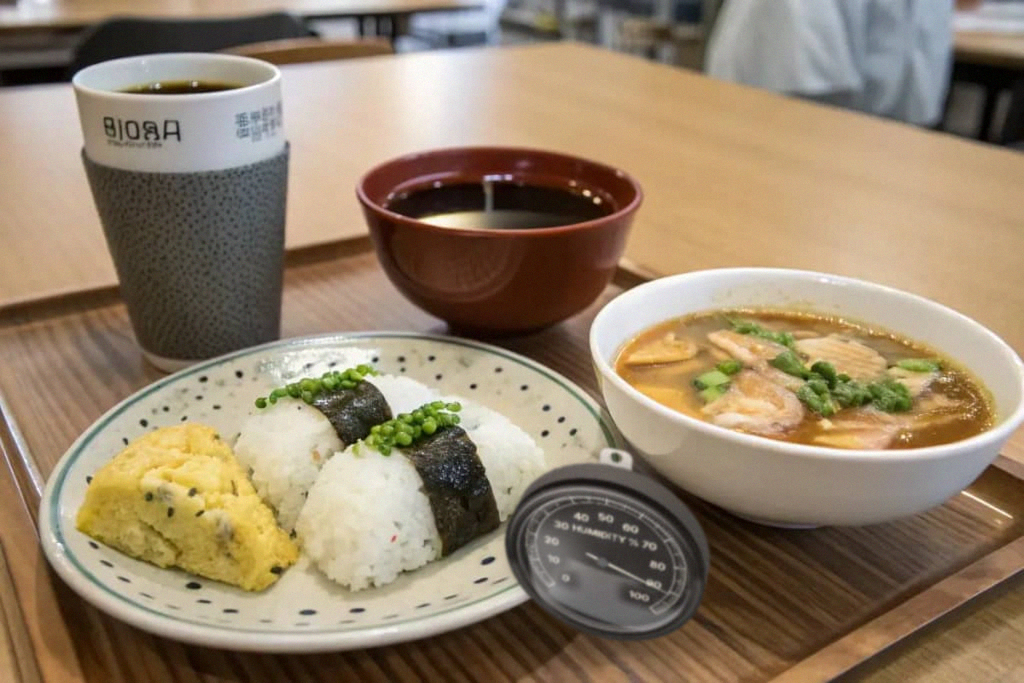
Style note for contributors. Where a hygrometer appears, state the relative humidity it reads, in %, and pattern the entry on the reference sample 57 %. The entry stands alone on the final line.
90 %
